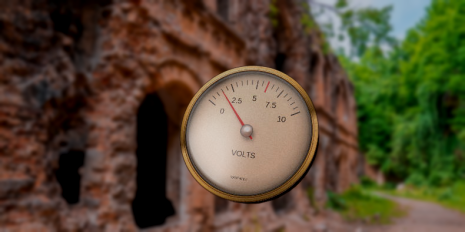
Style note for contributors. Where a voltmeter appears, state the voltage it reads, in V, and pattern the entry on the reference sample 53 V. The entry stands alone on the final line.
1.5 V
